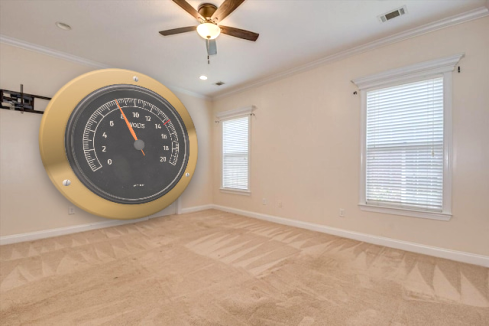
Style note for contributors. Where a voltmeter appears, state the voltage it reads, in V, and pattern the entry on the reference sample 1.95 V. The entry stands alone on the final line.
8 V
